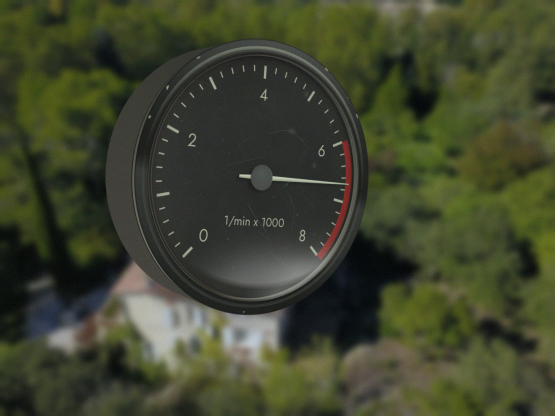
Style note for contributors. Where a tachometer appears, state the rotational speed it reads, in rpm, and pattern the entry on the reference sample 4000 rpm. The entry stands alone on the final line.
6700 rpm
